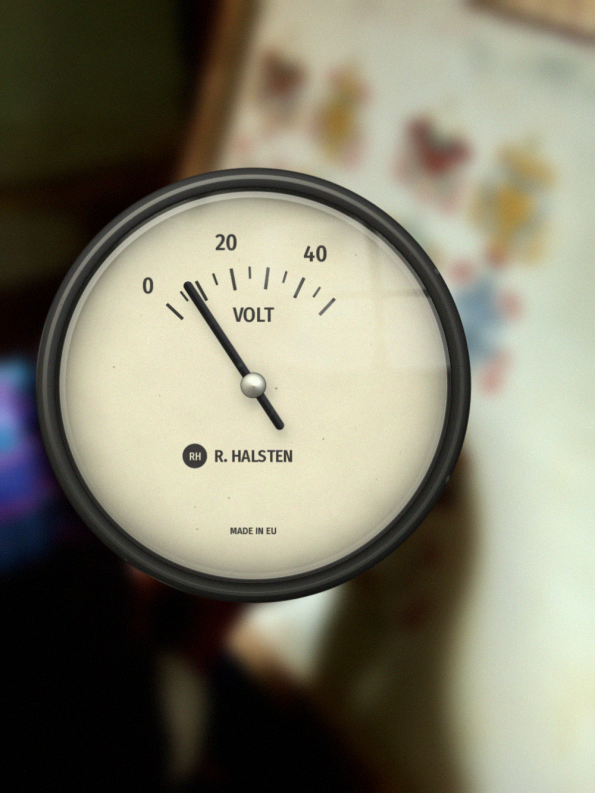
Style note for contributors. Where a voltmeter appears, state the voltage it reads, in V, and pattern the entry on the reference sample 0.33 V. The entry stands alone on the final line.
7.5 V
